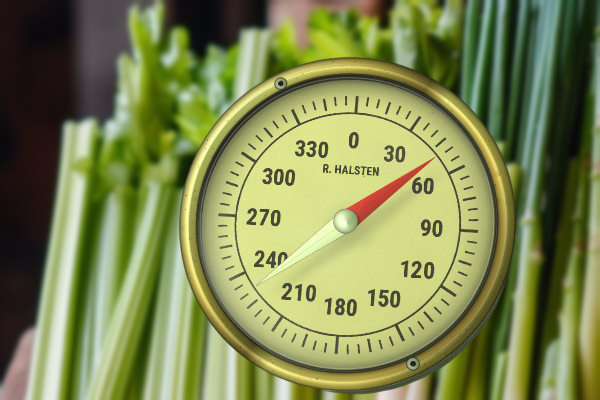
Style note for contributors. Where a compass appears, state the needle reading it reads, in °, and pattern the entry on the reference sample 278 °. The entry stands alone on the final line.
50 °
